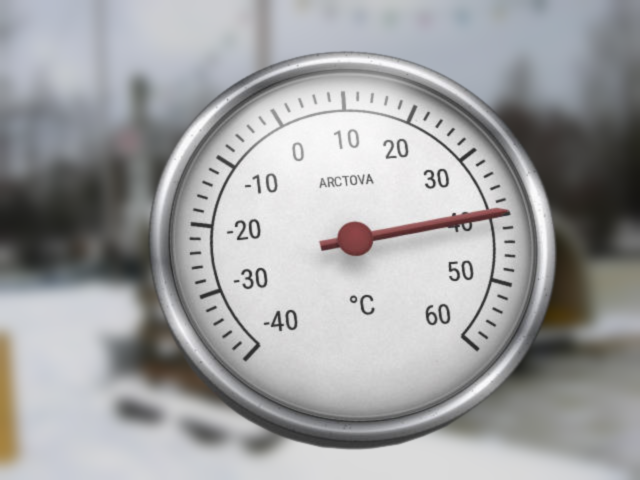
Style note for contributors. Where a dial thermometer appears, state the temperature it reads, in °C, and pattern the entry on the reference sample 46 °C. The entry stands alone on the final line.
40 °C
